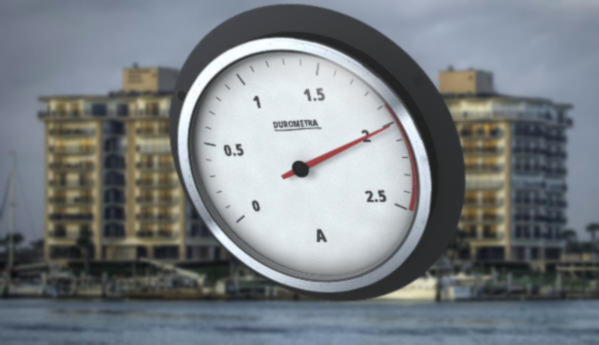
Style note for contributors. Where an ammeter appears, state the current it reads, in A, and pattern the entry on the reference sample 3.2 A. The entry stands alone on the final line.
2 A
